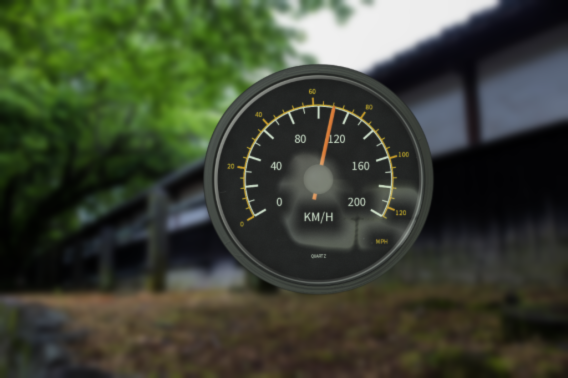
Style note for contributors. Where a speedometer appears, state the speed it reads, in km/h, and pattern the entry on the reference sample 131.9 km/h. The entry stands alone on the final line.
110 km/h
